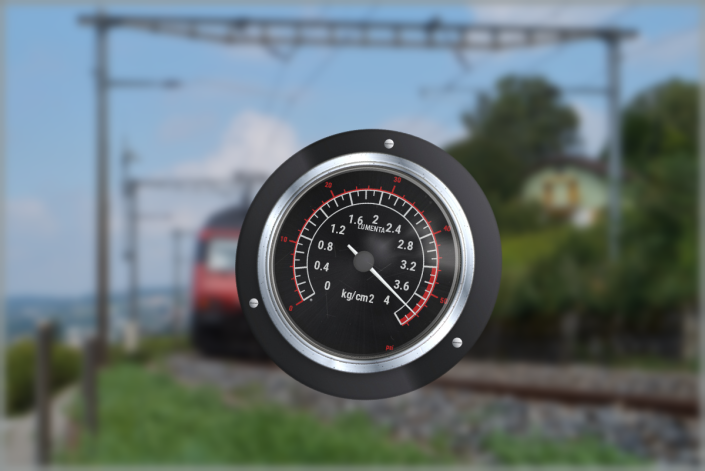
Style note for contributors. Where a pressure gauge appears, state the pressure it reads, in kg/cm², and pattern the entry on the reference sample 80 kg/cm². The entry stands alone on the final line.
3.8 kg/cm²
